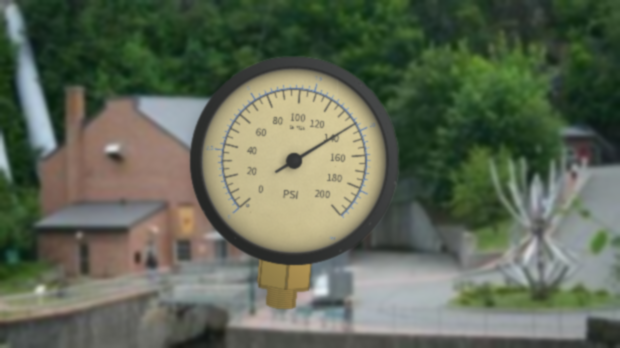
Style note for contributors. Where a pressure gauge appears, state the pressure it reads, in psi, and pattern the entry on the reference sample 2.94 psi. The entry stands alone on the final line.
140 psi
